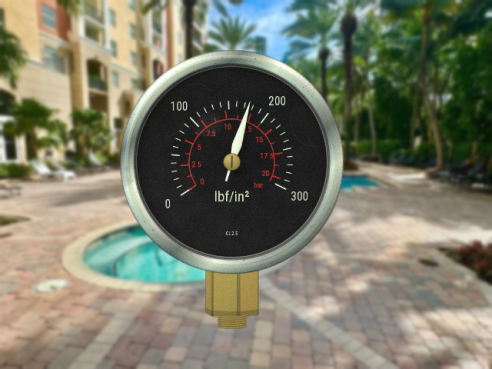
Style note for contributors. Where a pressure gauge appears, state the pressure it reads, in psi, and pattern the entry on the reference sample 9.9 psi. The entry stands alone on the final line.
175 psi
